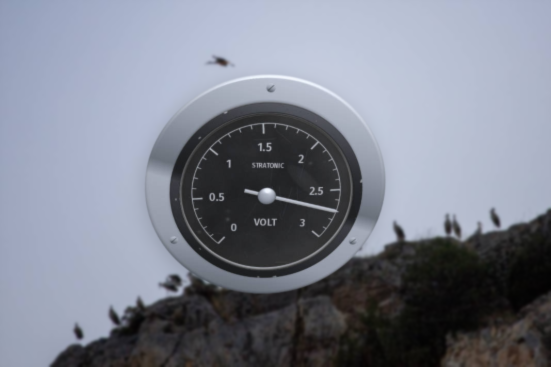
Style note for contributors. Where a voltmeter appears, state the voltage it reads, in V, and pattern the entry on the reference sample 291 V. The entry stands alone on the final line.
2.7 V
